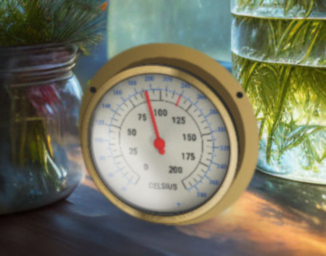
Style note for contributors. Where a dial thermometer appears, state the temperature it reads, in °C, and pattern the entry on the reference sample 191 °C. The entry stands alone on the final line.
90 °C
